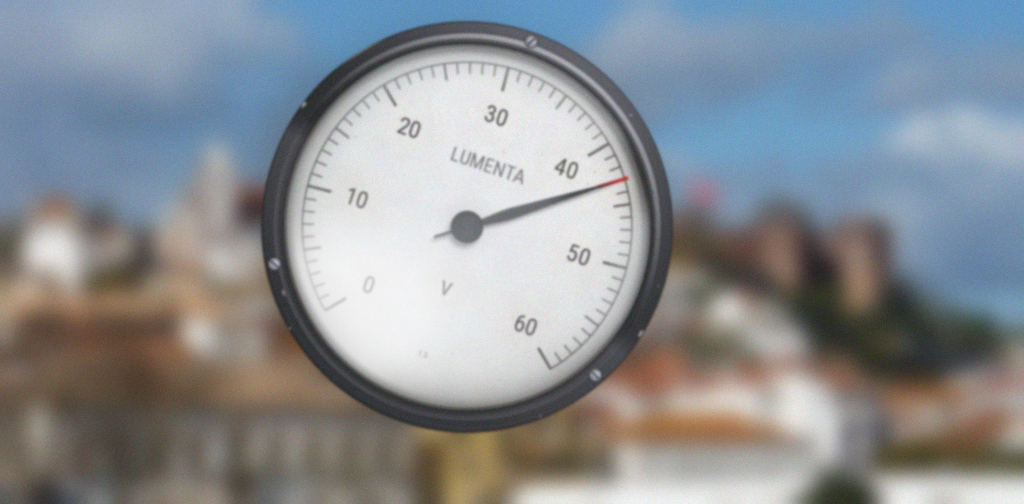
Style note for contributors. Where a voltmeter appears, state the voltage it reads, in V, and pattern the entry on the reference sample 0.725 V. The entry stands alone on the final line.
43 V
